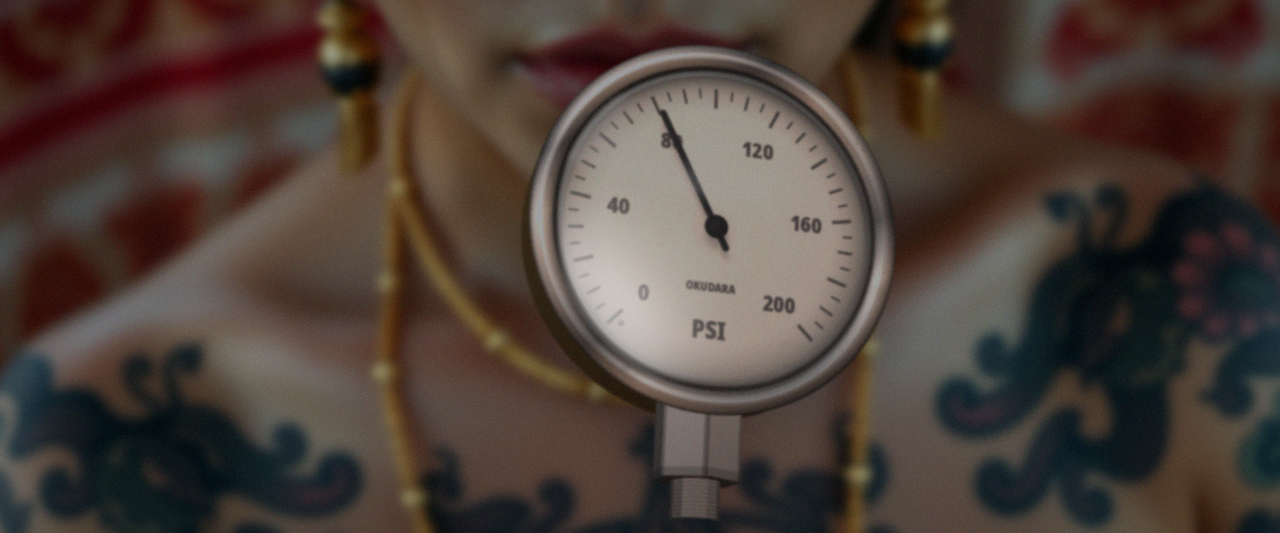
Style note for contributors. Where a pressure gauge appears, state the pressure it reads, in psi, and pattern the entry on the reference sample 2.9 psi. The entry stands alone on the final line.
80 psi
